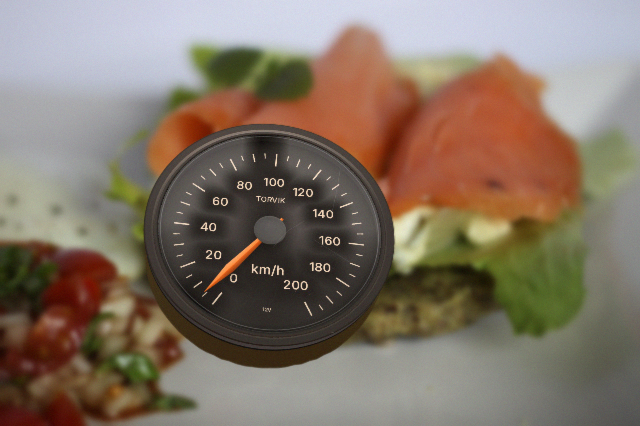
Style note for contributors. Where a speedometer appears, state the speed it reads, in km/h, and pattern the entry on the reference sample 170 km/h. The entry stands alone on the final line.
5 km/h
